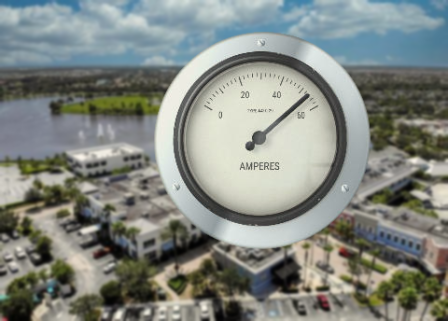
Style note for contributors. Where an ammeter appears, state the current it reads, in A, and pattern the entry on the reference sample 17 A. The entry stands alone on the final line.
54 A
